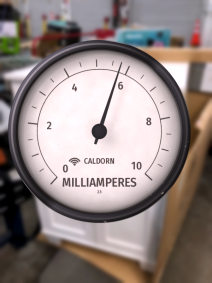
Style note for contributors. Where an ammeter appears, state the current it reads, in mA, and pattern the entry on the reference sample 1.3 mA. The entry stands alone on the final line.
5.75 mA
